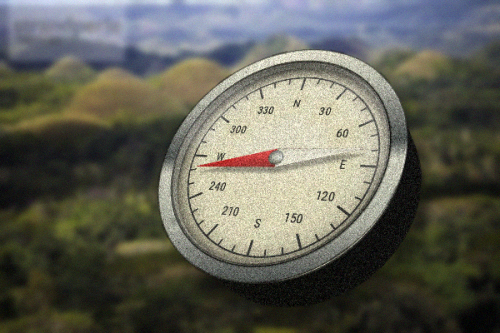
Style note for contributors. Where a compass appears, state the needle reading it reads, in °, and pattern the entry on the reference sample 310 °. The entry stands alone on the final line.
260 °
